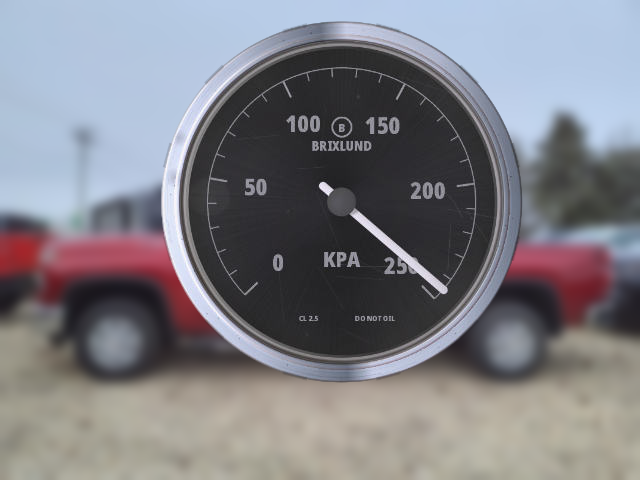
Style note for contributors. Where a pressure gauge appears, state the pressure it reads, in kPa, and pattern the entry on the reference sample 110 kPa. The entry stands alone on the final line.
245 kPa
